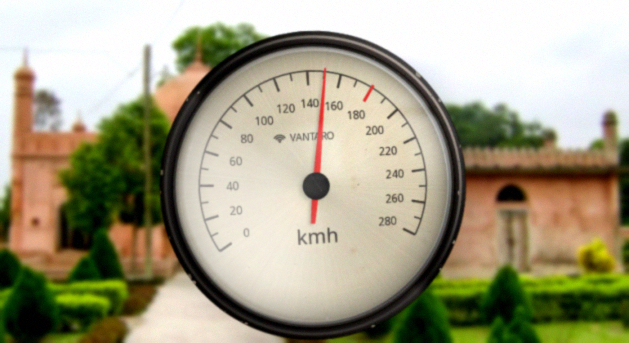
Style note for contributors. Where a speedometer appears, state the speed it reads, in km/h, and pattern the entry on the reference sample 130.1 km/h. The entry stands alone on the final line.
150 km/h
